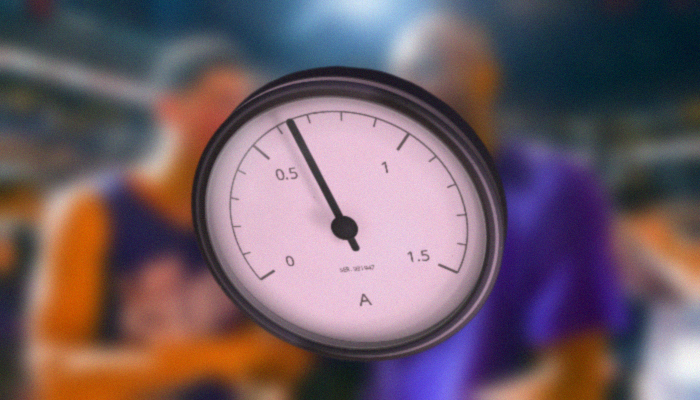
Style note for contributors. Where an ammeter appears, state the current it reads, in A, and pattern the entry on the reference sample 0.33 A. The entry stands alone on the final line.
0.65 A
